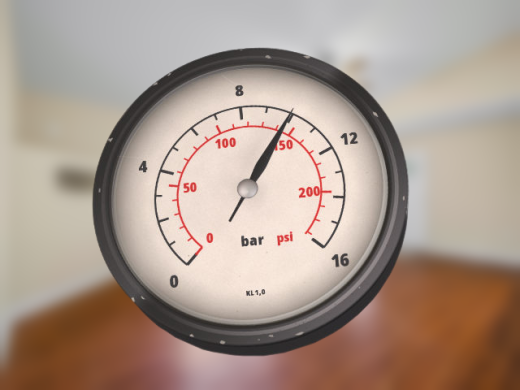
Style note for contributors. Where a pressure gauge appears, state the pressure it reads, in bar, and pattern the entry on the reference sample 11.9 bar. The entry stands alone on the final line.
10 bar
